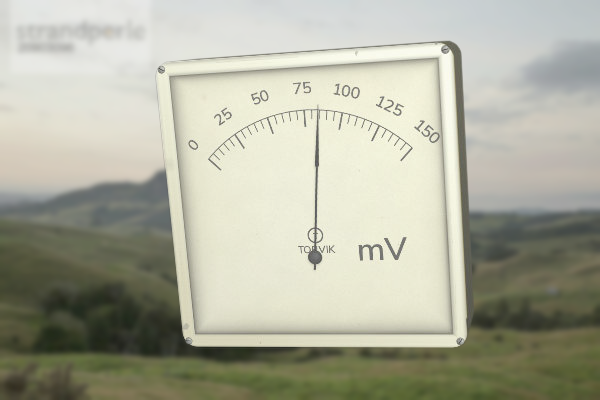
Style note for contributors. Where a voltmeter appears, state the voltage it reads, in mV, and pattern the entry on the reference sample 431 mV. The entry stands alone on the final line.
85 mV
